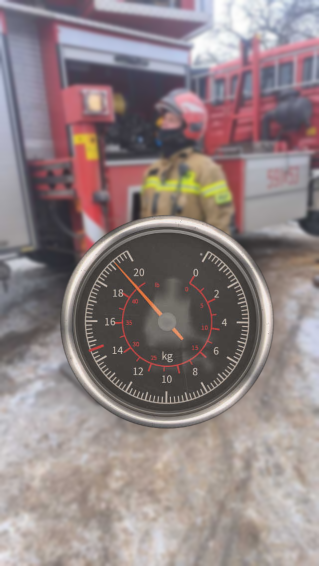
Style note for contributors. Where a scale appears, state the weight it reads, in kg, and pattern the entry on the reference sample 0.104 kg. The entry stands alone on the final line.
19.2 kg
